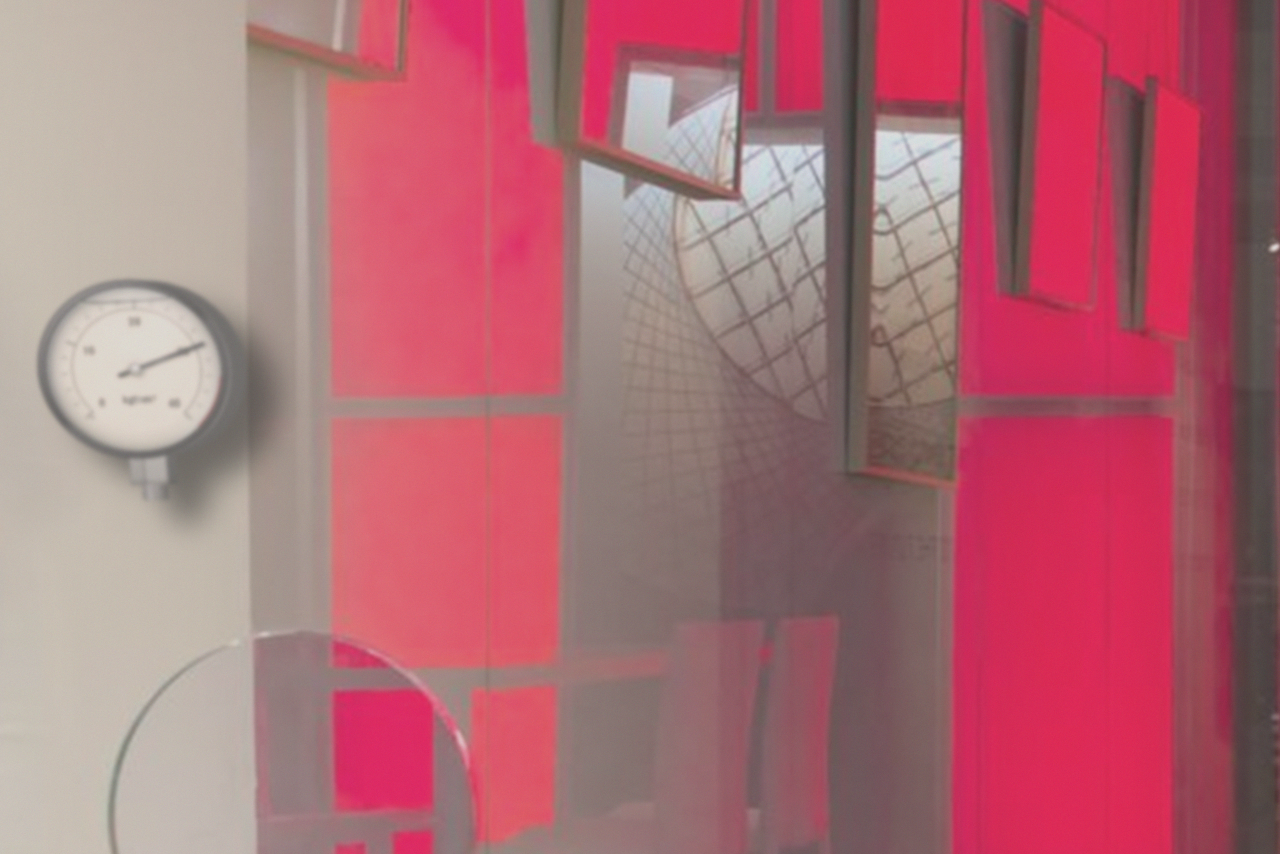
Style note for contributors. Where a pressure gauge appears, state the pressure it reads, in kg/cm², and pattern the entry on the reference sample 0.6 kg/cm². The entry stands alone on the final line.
30 kg/cm²
